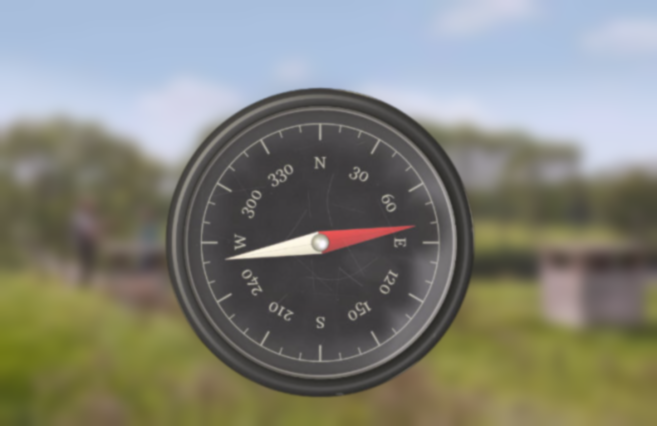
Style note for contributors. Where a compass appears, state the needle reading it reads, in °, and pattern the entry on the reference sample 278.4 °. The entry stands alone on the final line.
80 °
